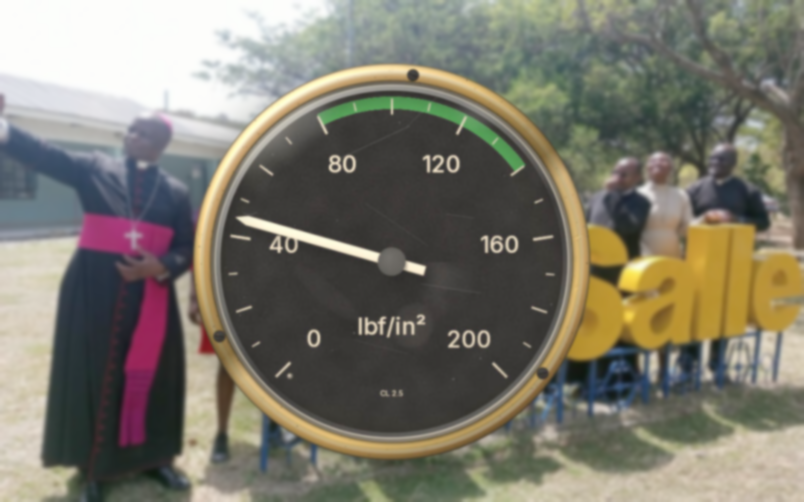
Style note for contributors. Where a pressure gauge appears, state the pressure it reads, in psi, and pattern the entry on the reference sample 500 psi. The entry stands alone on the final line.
45 psi
